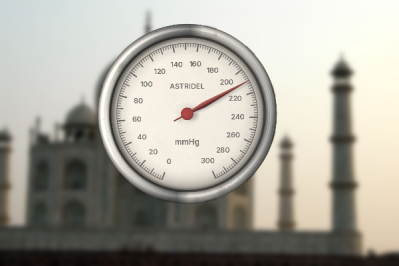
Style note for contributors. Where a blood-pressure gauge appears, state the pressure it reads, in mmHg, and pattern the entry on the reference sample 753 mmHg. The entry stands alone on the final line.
210 mmHg
